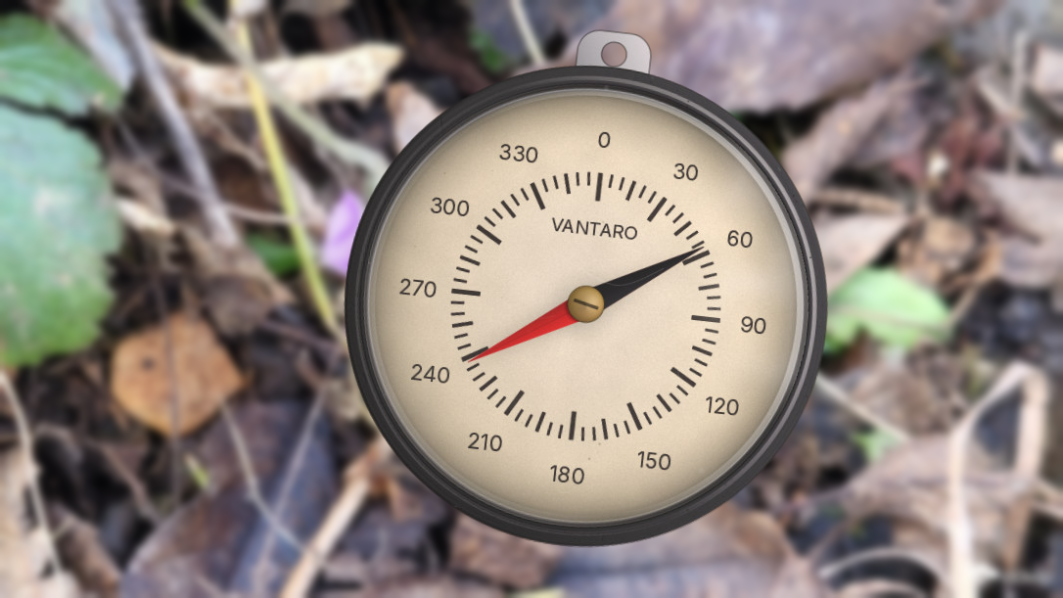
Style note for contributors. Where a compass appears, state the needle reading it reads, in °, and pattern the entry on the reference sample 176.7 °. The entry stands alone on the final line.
237.5 °
